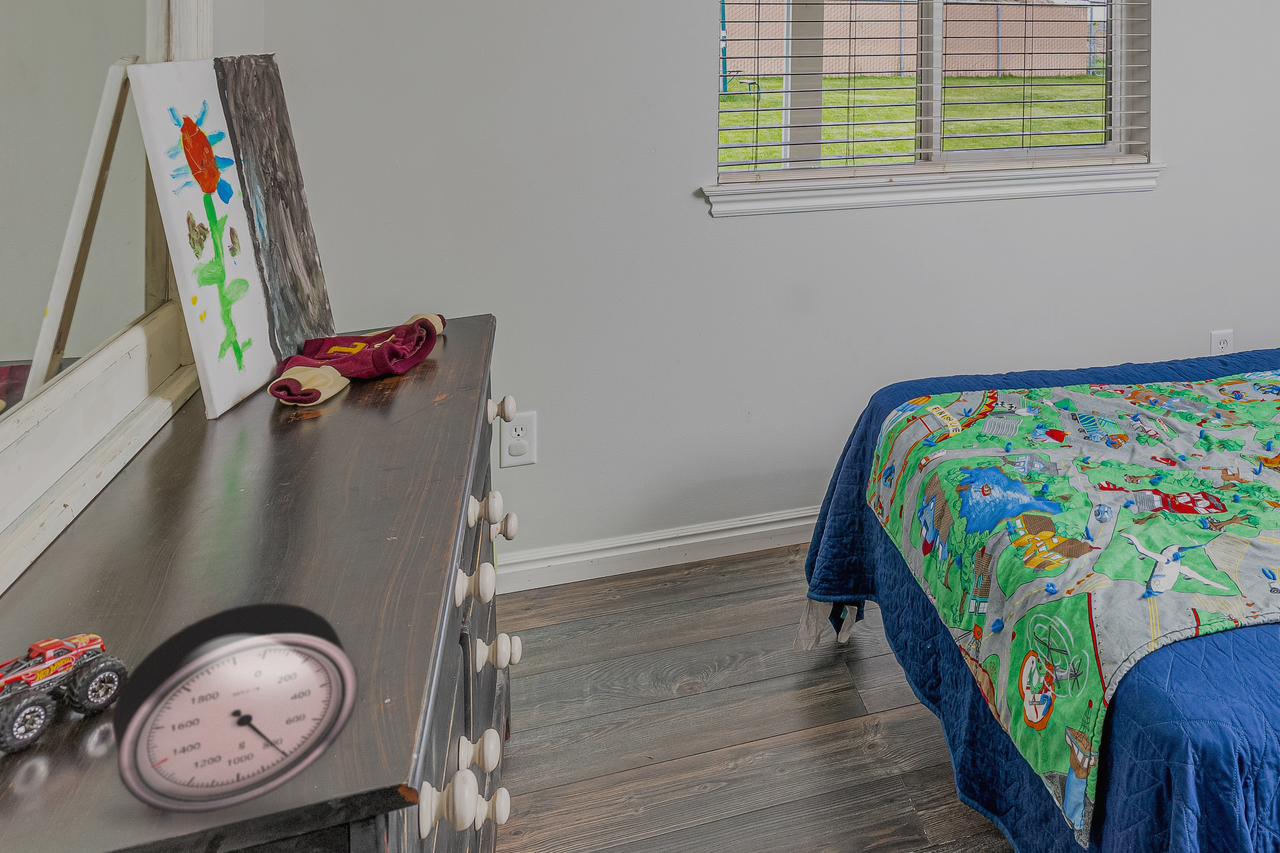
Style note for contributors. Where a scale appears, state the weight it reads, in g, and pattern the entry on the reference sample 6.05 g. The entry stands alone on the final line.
800 g
